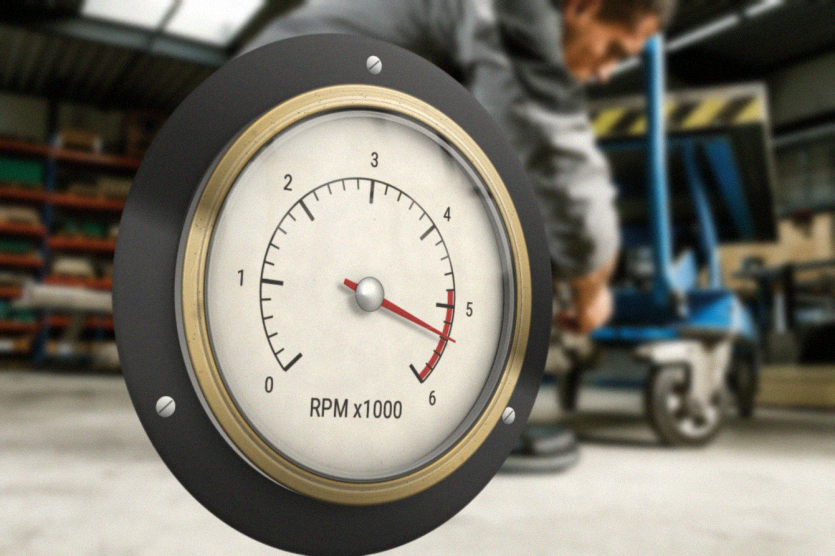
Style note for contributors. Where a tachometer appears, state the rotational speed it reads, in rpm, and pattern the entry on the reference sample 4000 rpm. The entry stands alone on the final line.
5400 rpm
